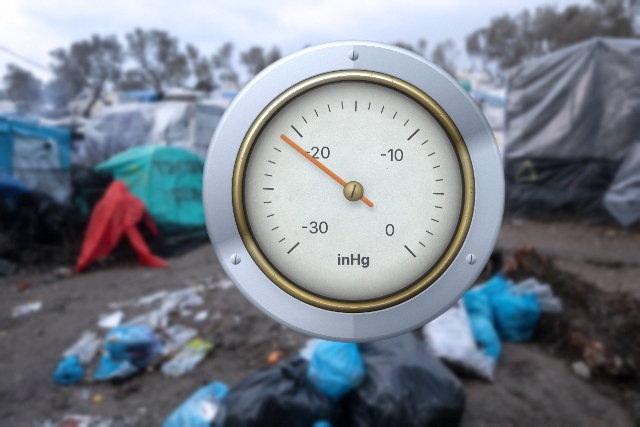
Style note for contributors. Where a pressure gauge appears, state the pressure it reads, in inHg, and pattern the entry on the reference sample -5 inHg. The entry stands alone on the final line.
-21 inHg
